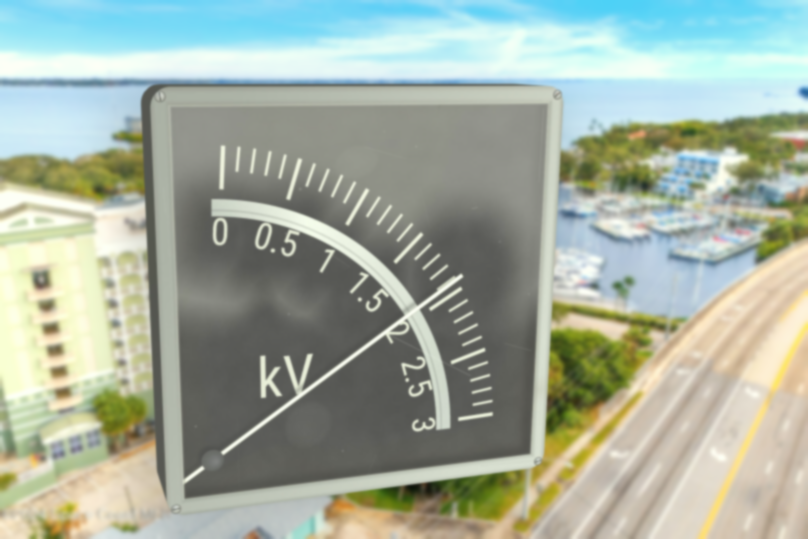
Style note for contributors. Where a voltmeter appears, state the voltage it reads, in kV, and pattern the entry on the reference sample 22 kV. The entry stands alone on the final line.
1.9 kV
